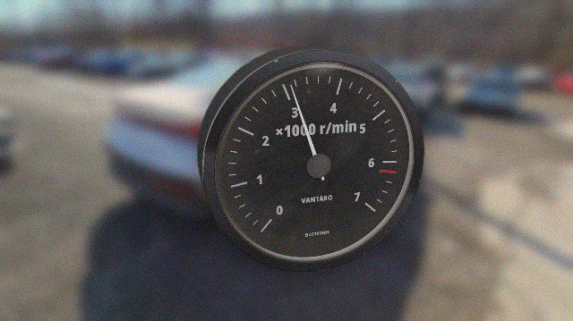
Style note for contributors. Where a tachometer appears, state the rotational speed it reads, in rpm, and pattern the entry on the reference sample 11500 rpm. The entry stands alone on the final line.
3100 rpm
